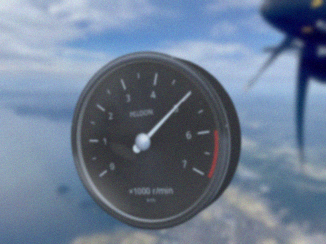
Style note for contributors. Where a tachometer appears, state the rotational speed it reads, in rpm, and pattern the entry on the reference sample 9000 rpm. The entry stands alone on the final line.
5000 rpm
